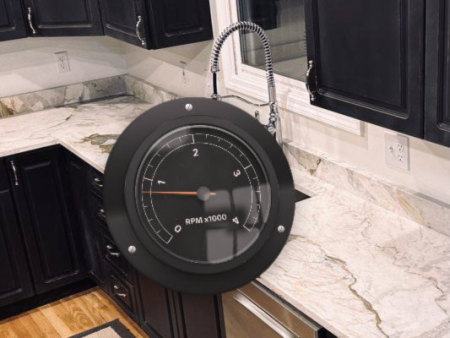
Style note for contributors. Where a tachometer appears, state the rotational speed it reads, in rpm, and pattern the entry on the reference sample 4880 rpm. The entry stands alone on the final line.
800 rpm
